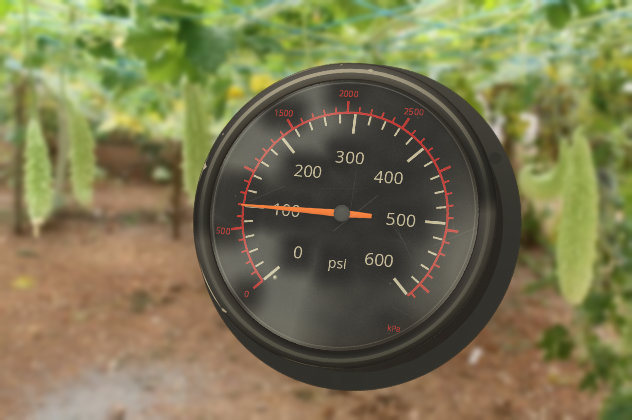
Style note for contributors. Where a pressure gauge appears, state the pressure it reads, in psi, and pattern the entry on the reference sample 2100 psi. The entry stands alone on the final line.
100 psi
